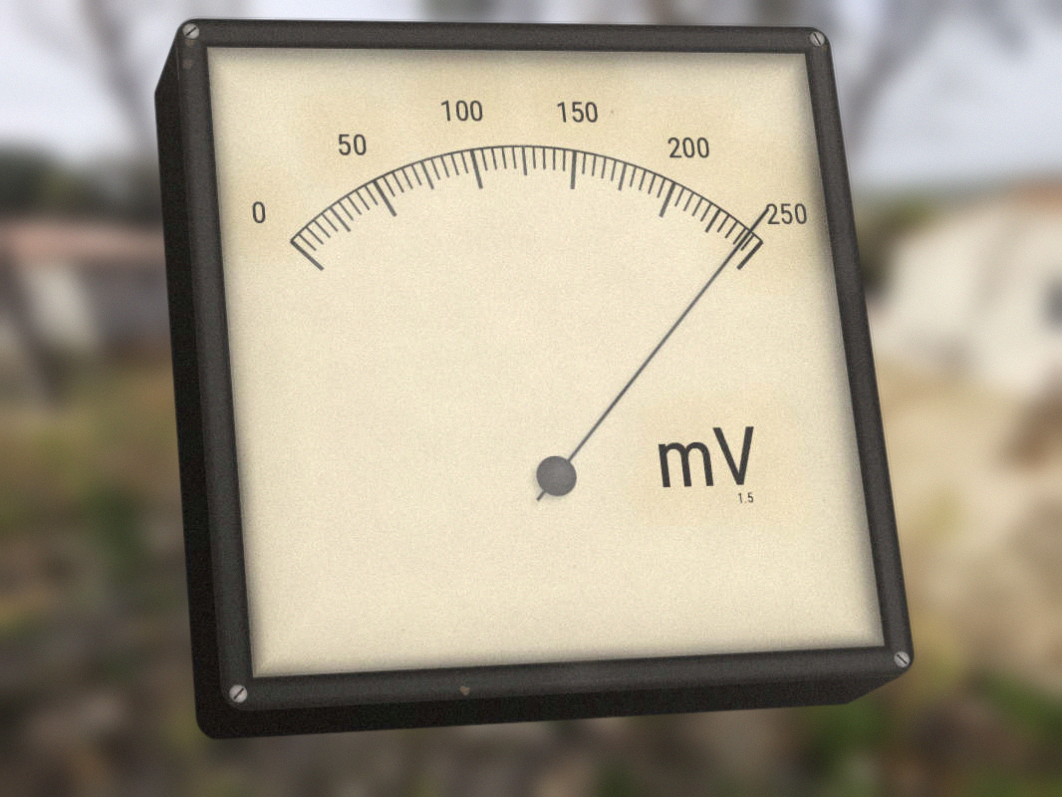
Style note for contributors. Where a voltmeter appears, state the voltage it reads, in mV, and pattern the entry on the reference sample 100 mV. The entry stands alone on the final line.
242.5 mV
